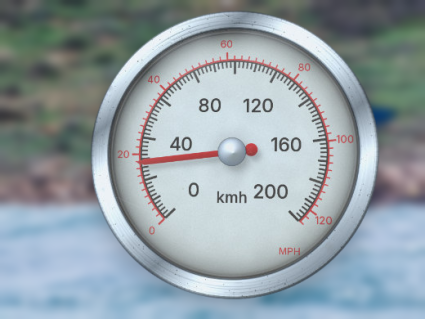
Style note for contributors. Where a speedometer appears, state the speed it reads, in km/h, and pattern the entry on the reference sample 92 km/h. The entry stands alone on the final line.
28 km/h
